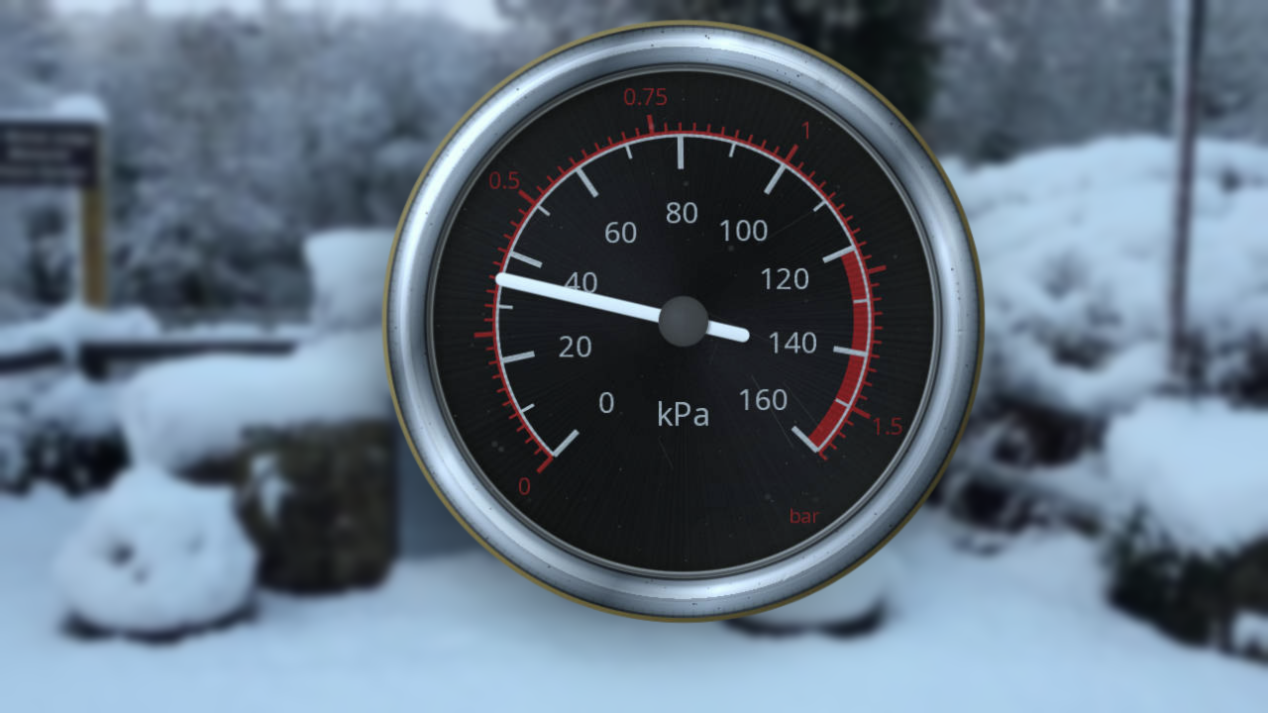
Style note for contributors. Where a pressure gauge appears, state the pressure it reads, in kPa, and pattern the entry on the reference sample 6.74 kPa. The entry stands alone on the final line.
35 kPa
